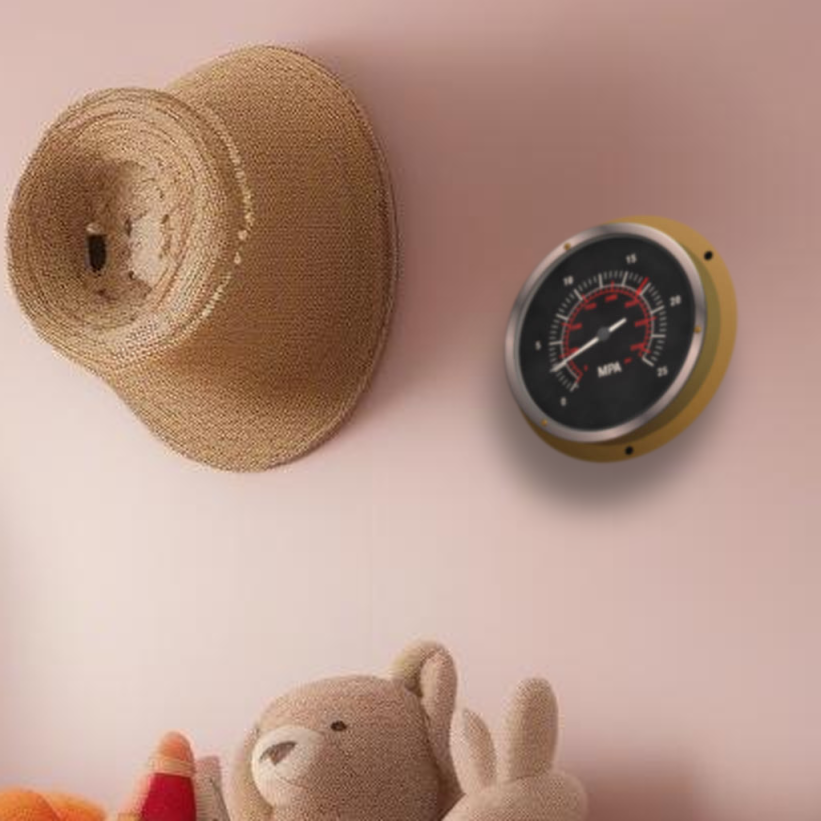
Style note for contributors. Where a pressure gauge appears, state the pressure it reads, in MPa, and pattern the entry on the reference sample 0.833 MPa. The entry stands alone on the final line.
2.5 MPa
